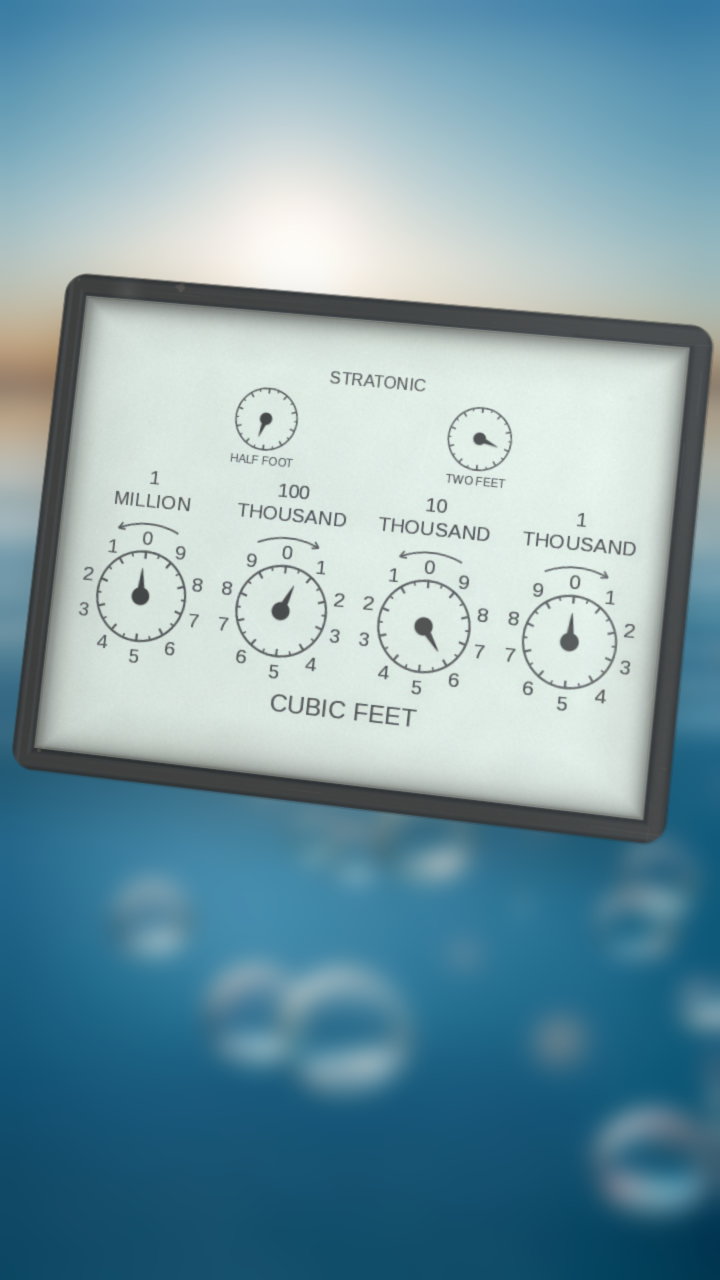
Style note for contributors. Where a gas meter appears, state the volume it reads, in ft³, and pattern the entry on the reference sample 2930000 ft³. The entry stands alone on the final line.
6000 ft³
